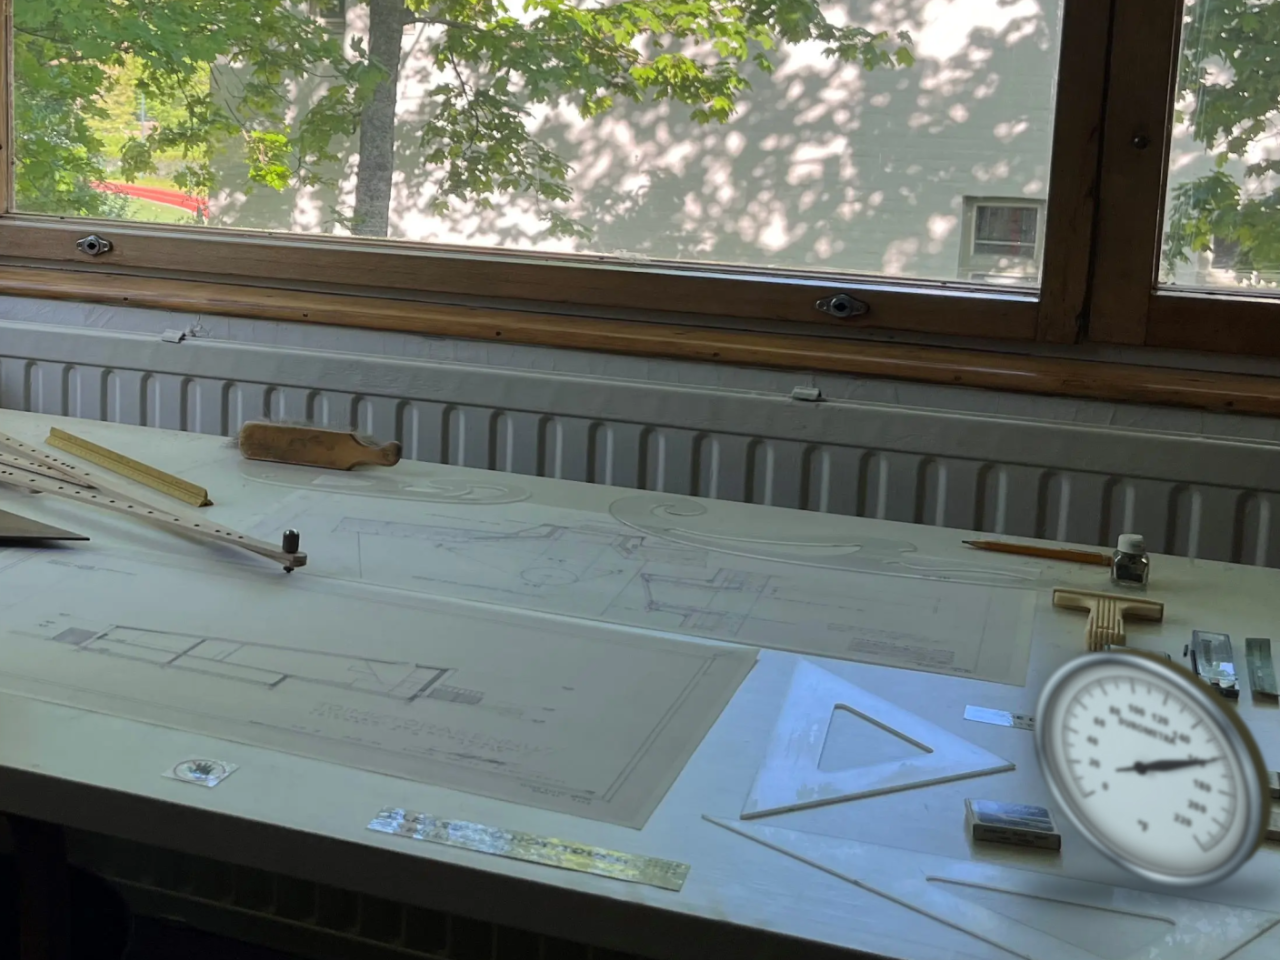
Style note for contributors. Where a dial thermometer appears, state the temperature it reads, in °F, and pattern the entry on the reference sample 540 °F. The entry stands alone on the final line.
160 °F
